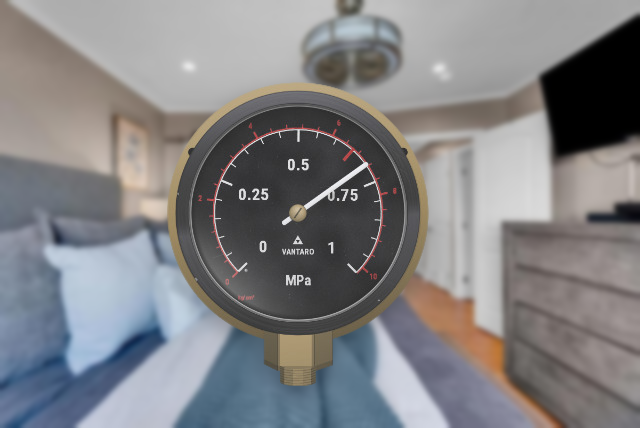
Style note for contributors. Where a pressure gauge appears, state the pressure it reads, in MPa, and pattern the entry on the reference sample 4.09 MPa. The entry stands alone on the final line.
0.7 MPa
